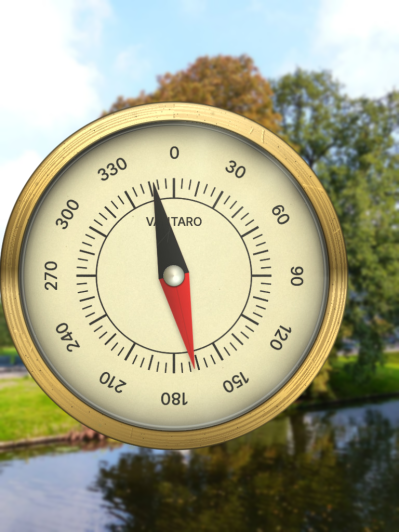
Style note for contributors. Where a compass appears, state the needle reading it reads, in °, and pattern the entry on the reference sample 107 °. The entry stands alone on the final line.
167.5 °
